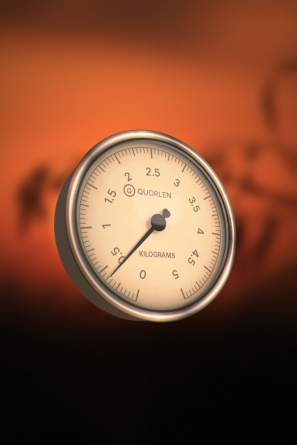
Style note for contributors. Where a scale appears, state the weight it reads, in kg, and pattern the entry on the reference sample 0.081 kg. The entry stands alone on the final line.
0.4 kg
